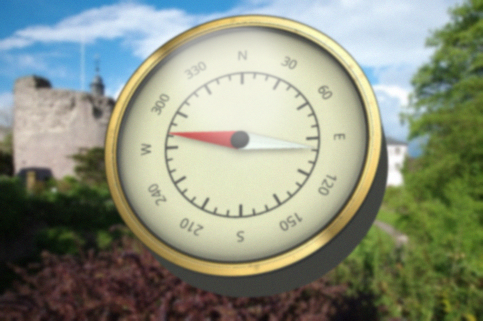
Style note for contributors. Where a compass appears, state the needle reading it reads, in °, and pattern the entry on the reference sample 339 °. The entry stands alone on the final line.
280 °
